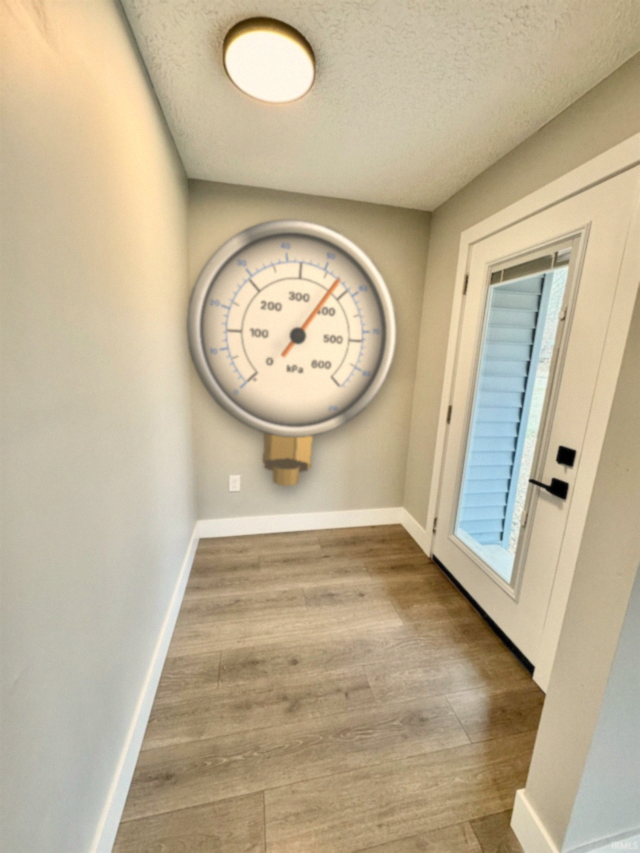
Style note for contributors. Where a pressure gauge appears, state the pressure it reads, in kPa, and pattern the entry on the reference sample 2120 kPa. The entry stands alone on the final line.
375 kPa
